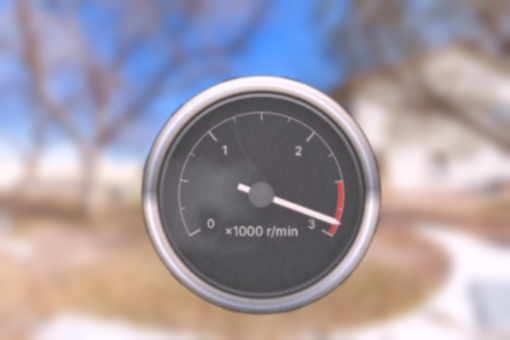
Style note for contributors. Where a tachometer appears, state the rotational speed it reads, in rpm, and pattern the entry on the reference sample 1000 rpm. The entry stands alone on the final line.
2875 rpm
